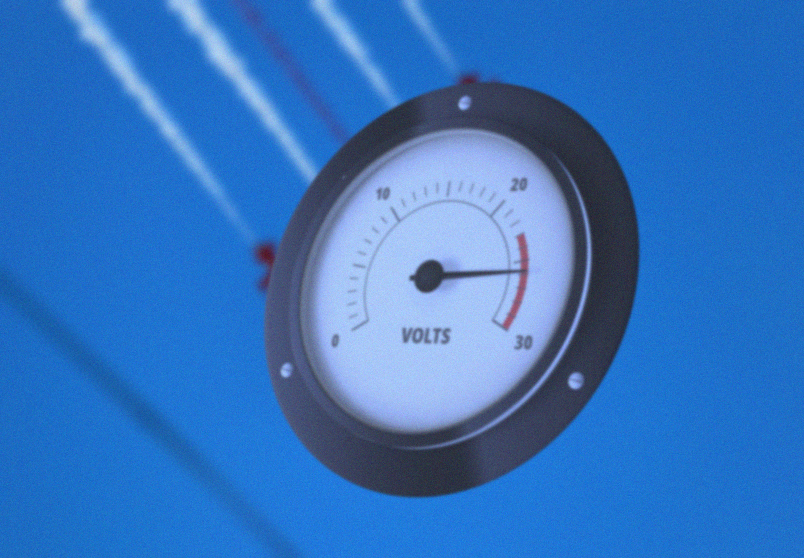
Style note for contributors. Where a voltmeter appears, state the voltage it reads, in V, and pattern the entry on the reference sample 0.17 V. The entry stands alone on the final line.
26 V
